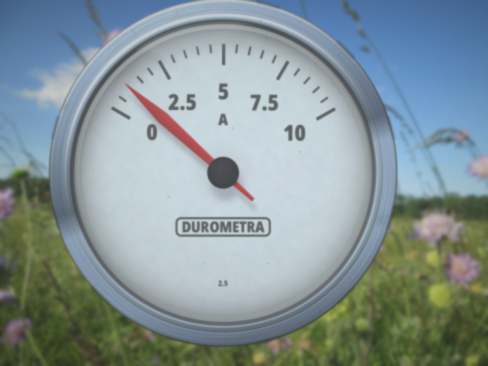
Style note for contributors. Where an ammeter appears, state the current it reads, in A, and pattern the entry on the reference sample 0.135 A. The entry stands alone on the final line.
1 A
